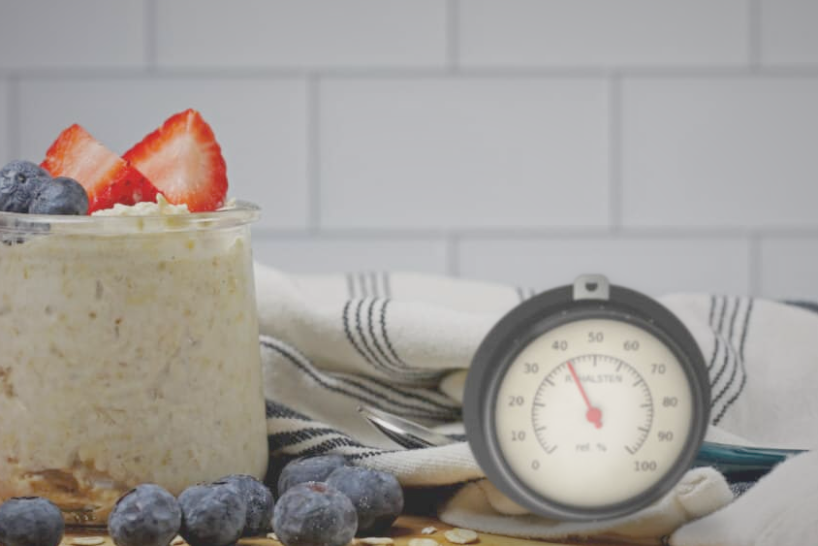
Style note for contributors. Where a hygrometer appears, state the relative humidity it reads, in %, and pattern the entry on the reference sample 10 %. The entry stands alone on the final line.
40 %
